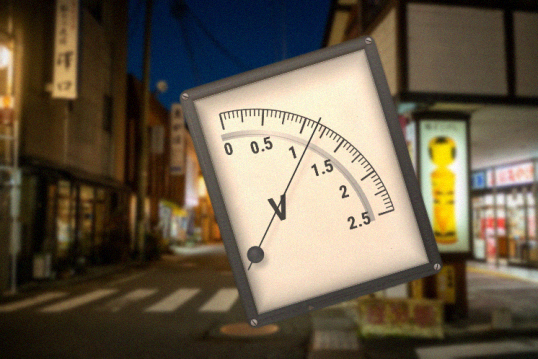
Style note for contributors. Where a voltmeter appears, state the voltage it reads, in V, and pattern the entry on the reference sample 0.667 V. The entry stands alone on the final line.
1.15 V
